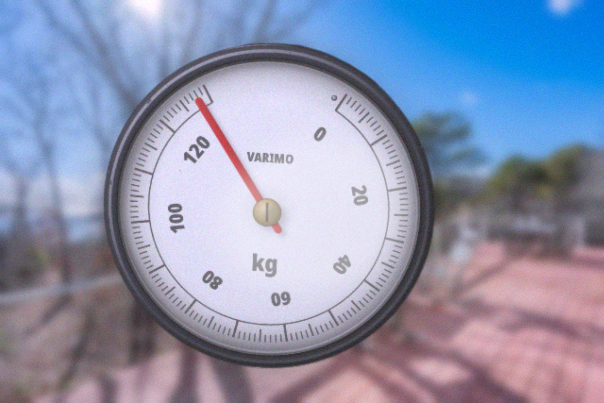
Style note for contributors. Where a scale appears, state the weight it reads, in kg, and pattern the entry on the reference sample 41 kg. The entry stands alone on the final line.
128 kg
